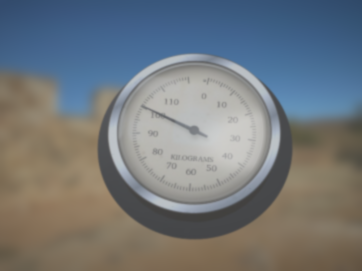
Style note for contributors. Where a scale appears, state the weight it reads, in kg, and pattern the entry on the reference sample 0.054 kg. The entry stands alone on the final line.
100 kg
